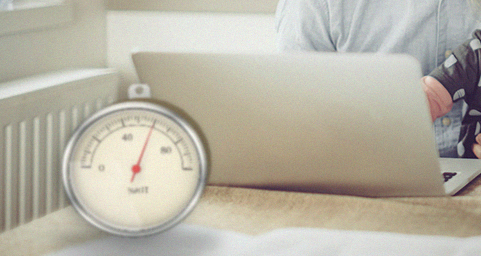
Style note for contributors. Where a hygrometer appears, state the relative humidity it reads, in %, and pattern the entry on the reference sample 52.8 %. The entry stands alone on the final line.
60 %
